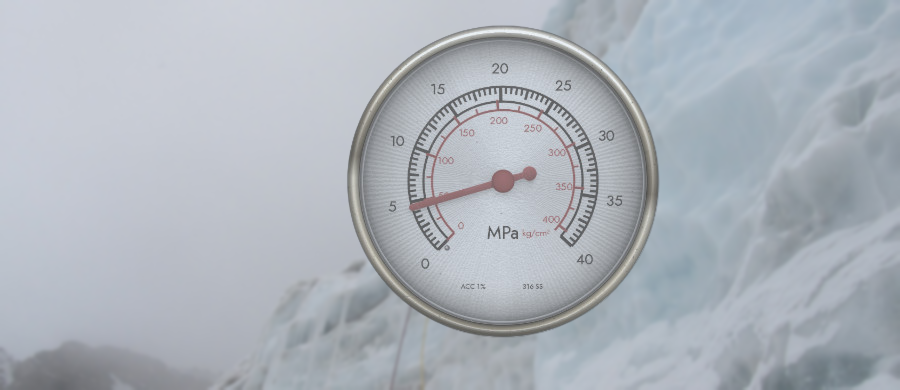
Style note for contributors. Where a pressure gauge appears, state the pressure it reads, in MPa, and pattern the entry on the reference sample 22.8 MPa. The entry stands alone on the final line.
4.5 MPa
